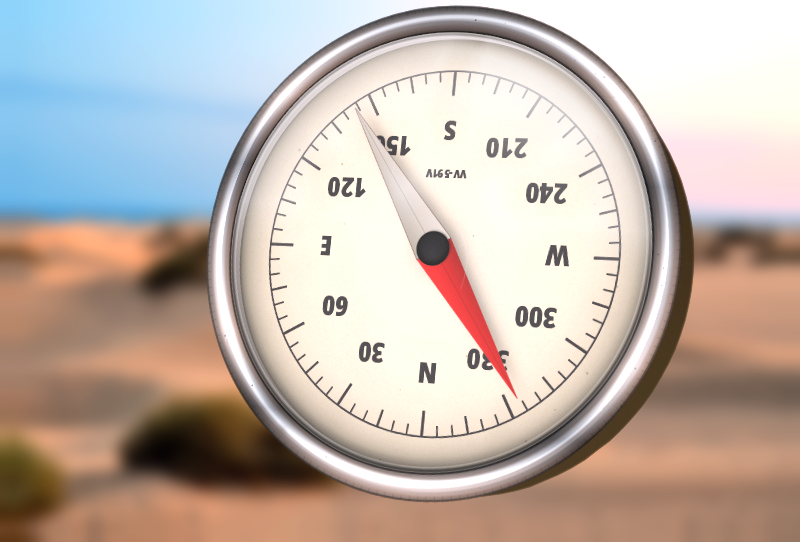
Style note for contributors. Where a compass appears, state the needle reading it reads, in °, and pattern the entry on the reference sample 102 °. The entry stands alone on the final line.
325 °
